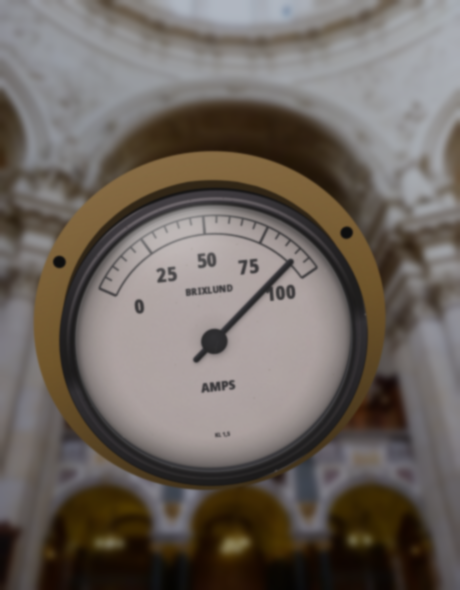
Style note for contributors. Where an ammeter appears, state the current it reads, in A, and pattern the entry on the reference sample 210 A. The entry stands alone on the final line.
90 A
